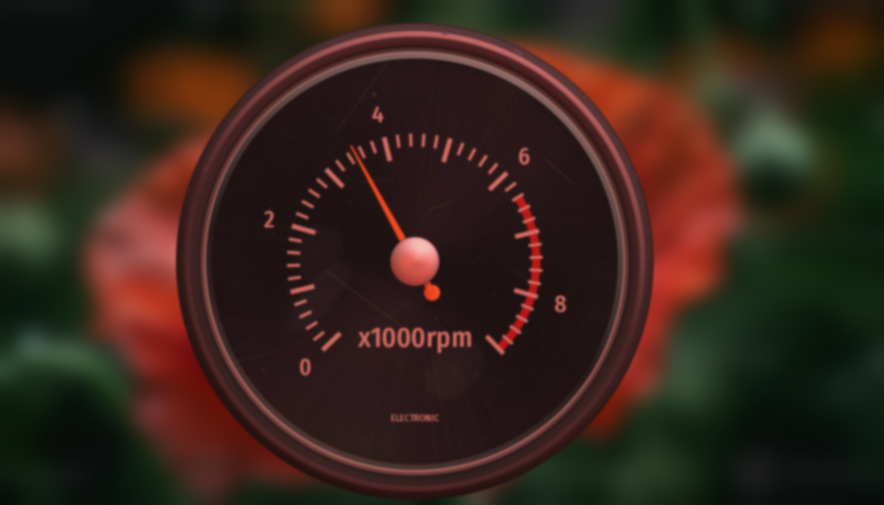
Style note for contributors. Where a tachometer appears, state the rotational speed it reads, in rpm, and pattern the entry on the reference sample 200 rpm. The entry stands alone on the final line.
3500 rpm
